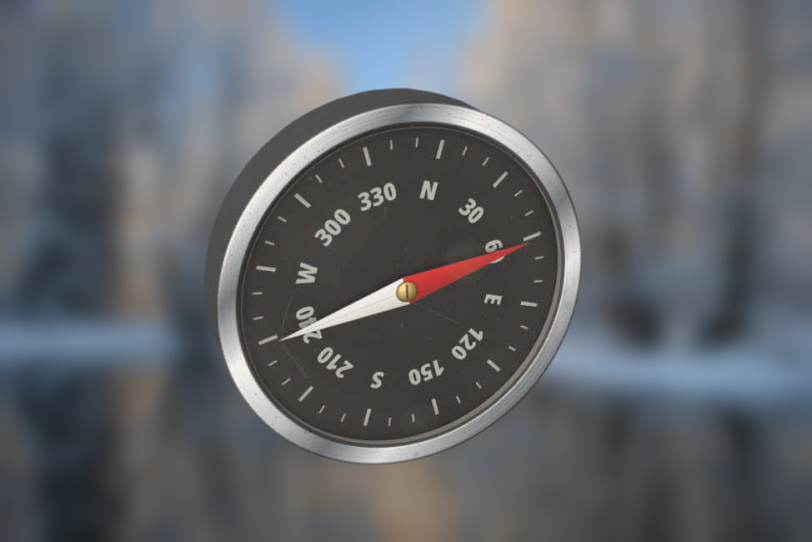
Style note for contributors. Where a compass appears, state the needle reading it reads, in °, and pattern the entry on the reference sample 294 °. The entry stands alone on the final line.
60 °
